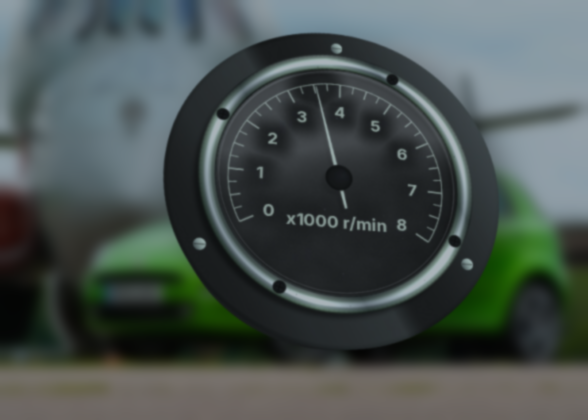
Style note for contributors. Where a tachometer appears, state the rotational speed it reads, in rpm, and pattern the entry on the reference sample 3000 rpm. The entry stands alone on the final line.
3500 rpm
